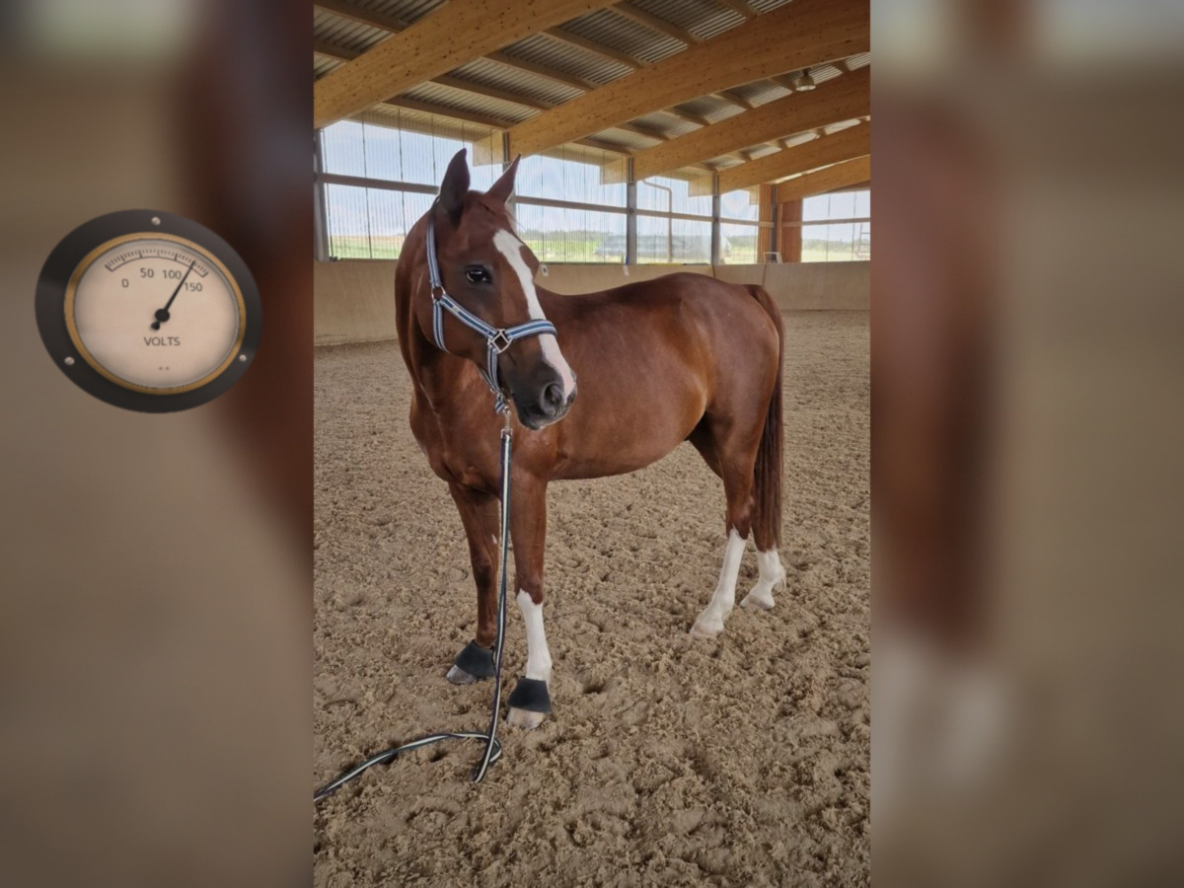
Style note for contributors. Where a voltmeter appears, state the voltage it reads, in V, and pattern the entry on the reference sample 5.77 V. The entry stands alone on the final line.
125 V
